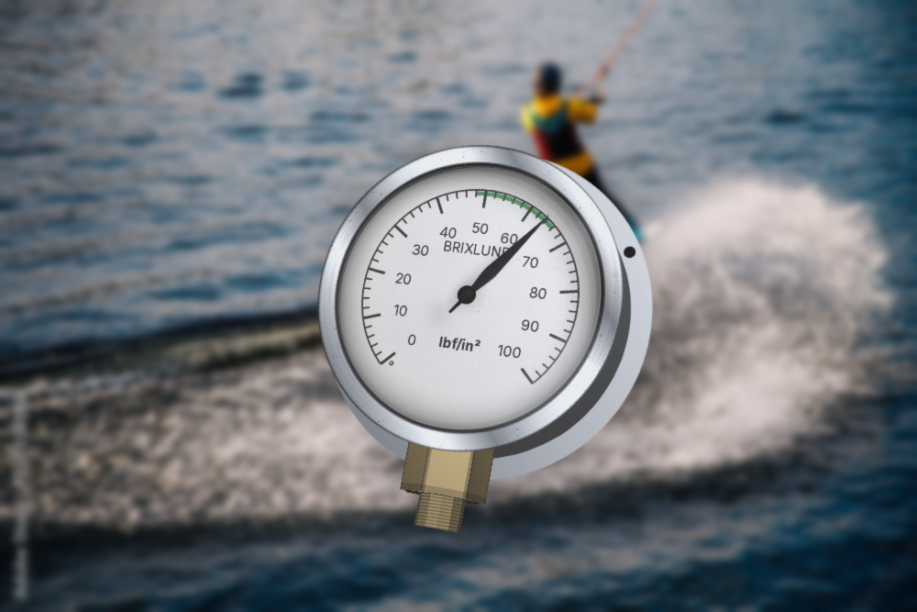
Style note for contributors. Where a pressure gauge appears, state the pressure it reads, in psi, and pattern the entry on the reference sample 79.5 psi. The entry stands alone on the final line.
64 psi
